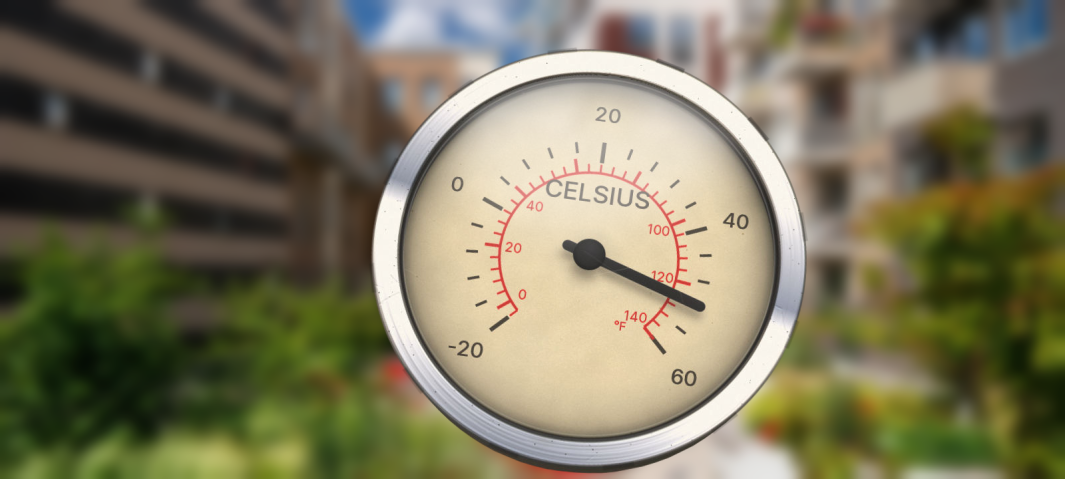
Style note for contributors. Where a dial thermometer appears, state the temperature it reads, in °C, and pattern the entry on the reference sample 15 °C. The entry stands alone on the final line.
52 °C
